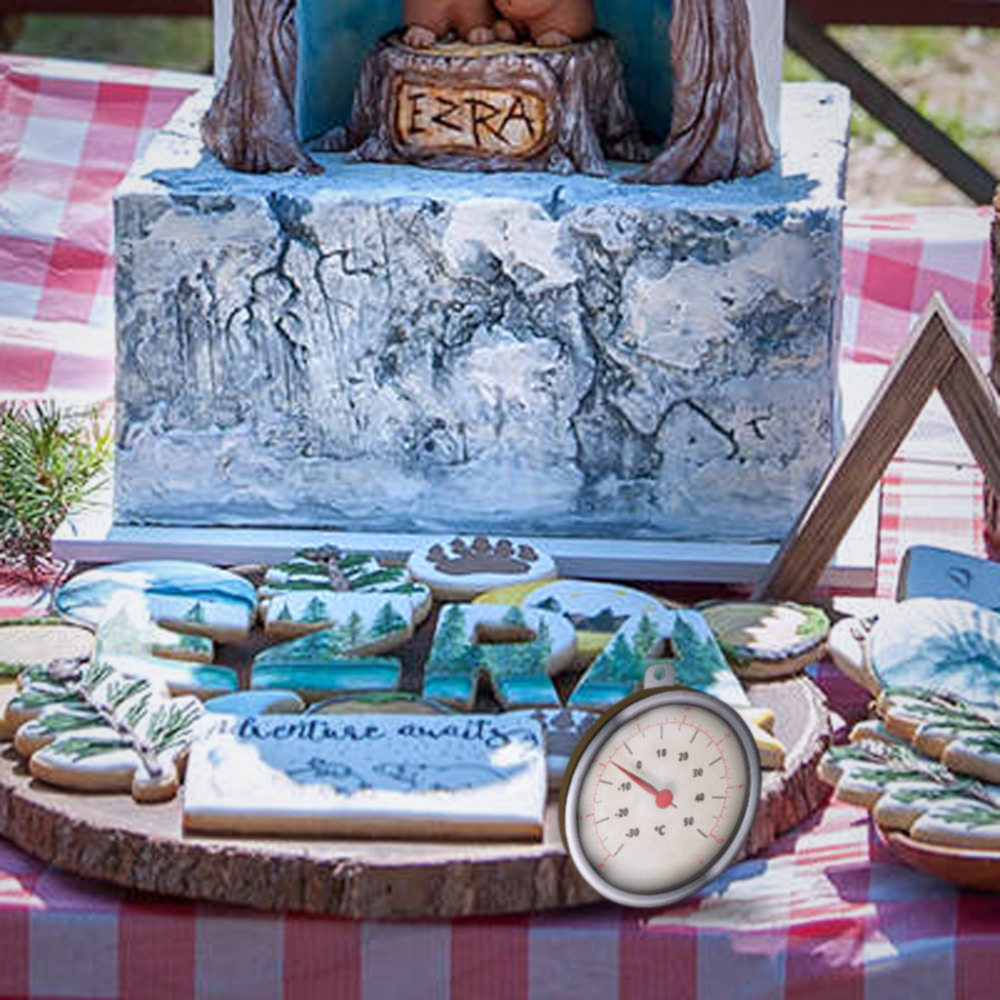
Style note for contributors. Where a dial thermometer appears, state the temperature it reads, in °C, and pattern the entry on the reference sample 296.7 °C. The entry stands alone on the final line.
-5 °C
